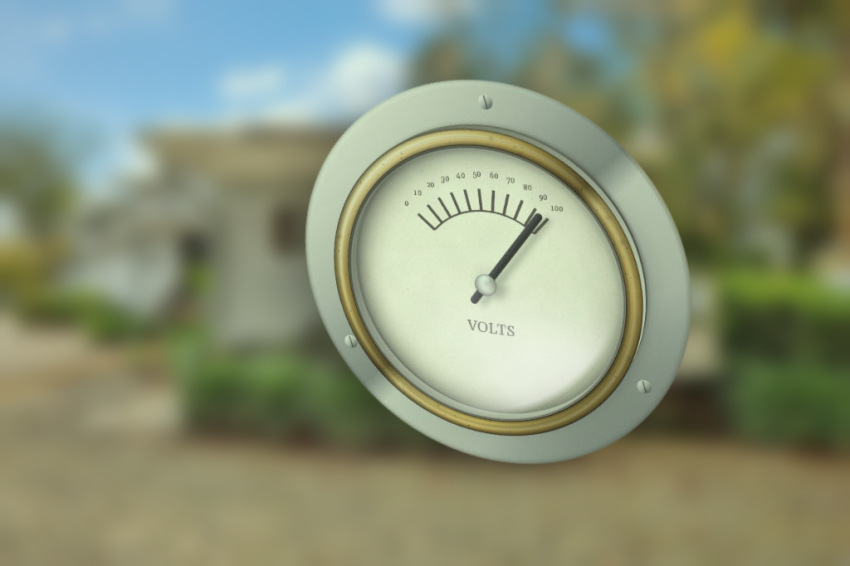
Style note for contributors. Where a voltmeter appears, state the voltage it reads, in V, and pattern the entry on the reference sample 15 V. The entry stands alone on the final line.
95 V
